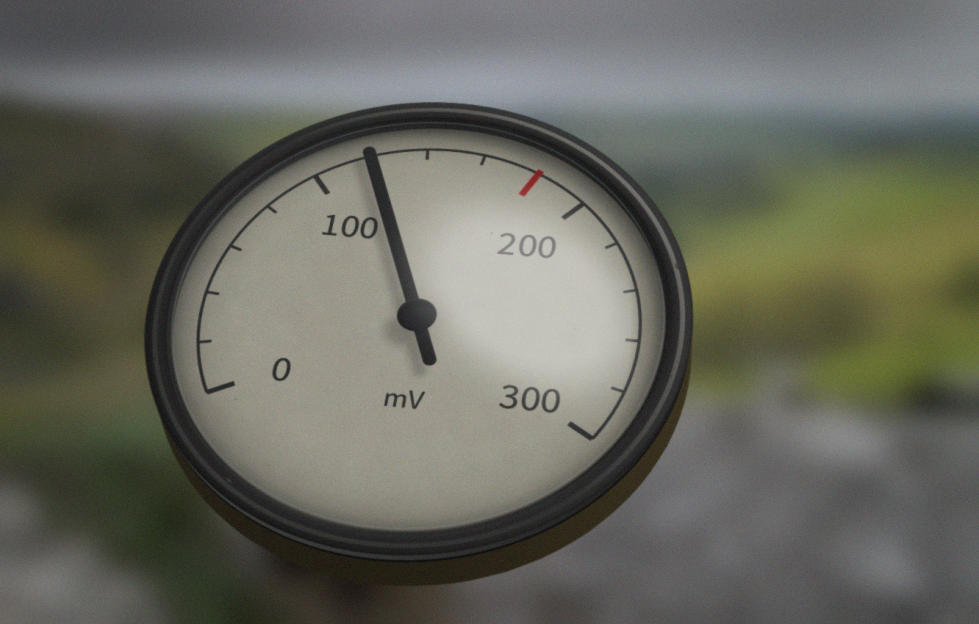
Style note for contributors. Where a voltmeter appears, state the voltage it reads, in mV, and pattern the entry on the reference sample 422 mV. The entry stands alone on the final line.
120 mV
